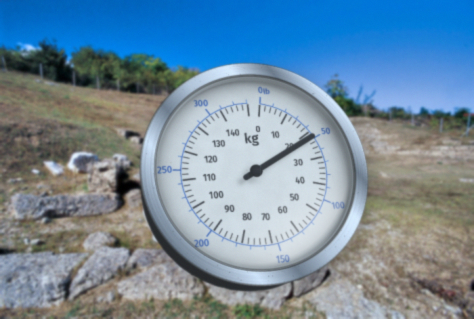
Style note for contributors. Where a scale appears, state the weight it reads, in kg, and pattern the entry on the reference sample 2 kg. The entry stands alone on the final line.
22 kg
